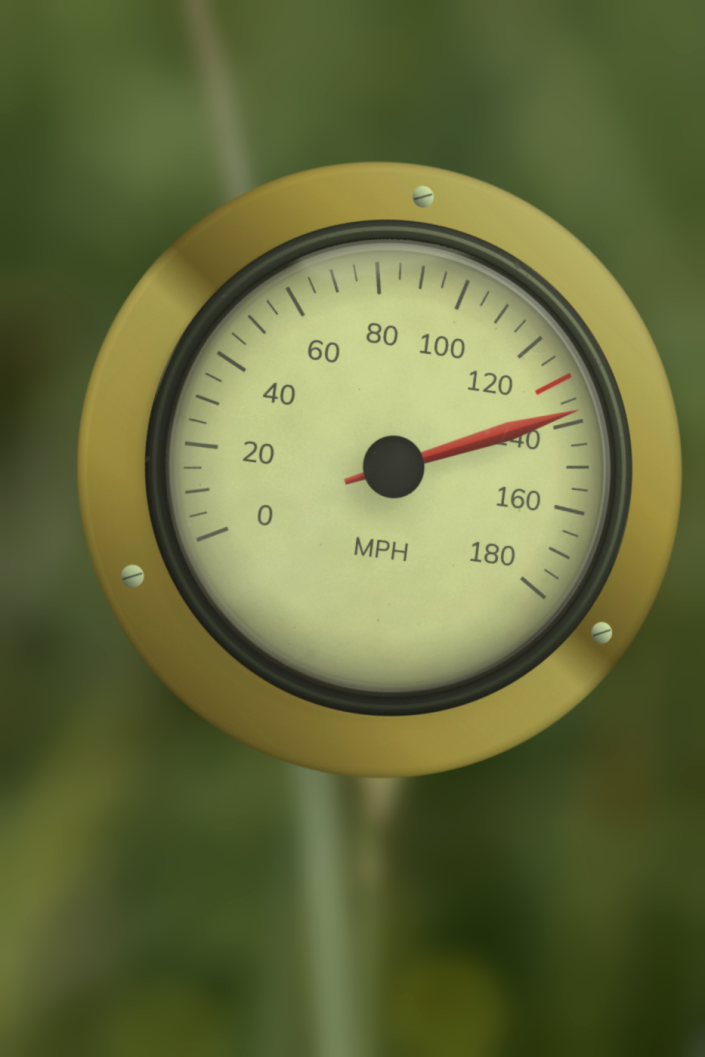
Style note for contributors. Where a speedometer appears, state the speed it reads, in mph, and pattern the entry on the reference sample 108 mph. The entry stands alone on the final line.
137.5 mph
